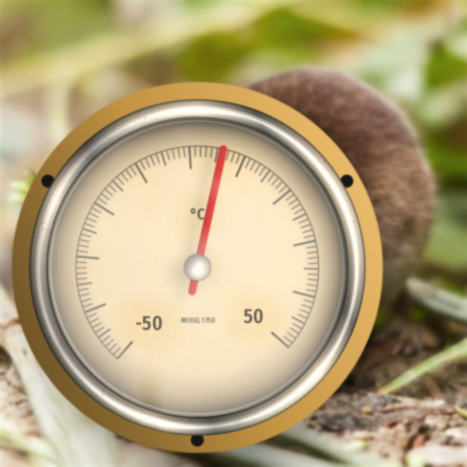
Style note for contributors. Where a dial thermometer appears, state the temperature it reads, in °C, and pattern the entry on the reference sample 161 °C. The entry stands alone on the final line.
6 °C
